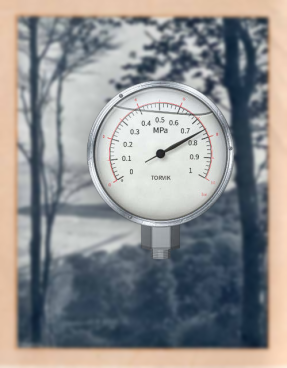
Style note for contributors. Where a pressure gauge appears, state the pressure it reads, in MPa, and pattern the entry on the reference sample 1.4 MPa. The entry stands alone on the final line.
0.76 MPa
